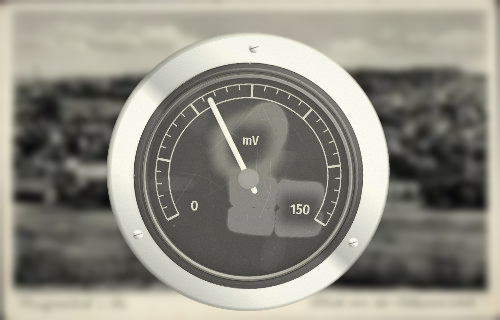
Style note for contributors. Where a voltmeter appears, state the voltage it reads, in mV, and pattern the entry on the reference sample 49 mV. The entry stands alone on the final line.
57.5 mV
